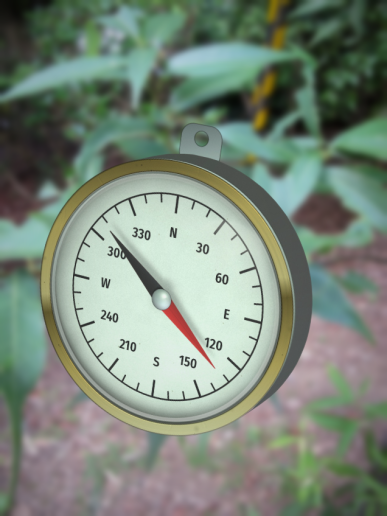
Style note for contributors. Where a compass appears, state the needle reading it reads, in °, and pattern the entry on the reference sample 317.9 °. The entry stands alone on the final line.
130 °
